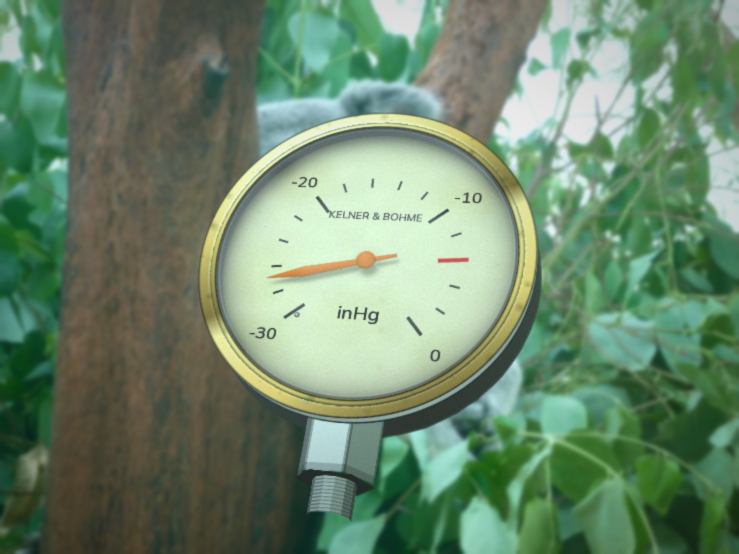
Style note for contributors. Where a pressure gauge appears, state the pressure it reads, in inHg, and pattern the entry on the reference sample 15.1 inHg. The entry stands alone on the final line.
-27 inHg
